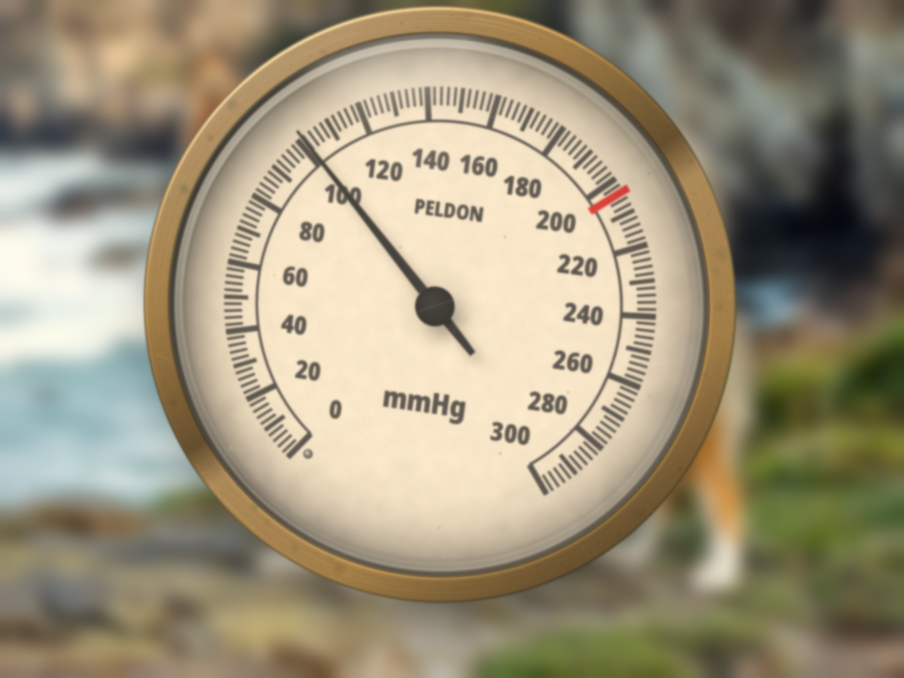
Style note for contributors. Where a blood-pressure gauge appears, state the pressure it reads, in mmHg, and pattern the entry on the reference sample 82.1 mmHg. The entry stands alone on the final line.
102 mmHg
